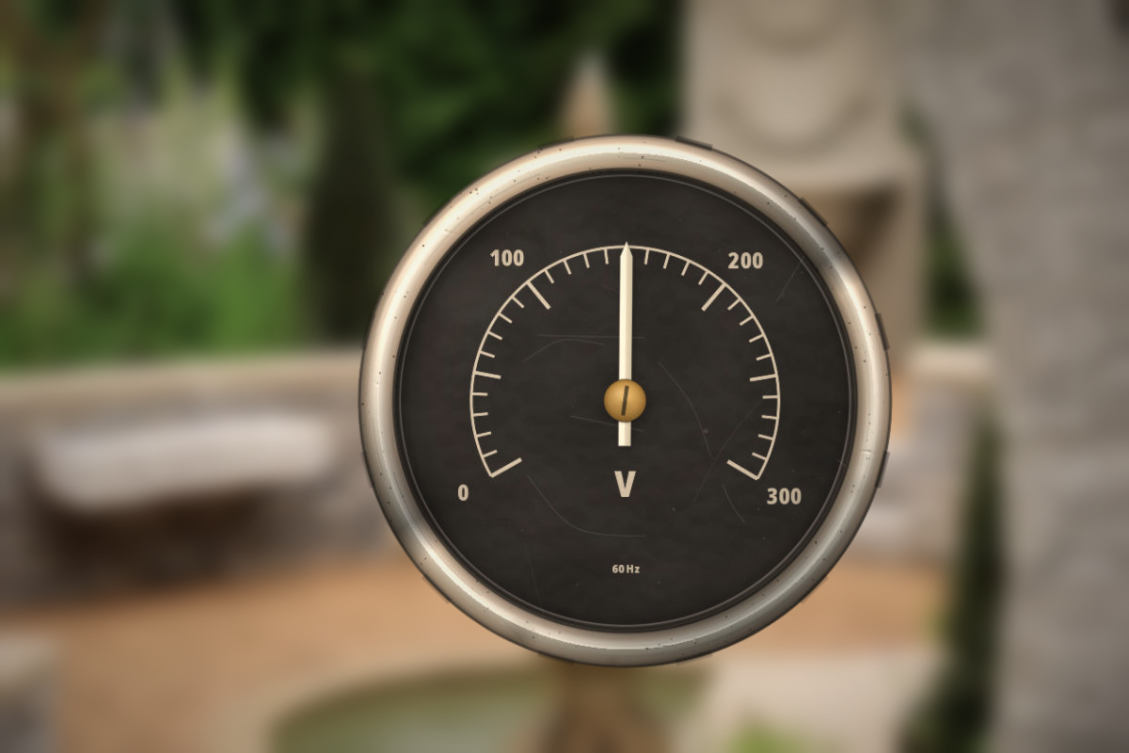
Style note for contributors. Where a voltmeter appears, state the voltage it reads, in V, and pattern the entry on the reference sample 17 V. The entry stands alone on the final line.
150 V
